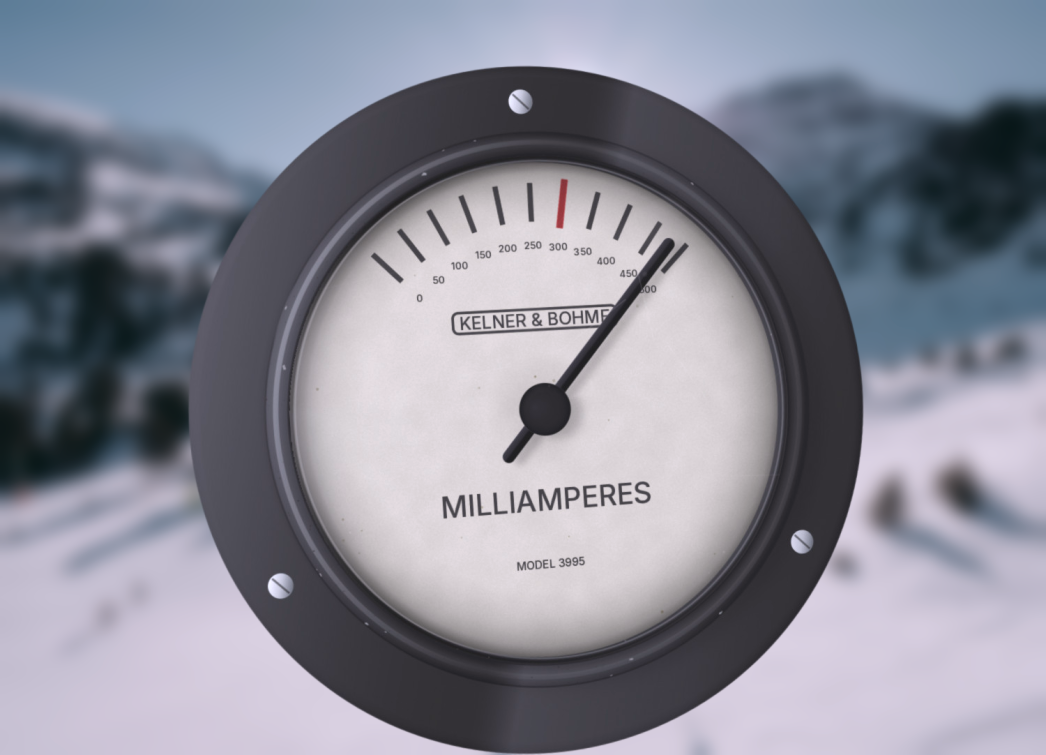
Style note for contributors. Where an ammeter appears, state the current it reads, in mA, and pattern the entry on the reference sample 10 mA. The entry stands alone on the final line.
475 mA
